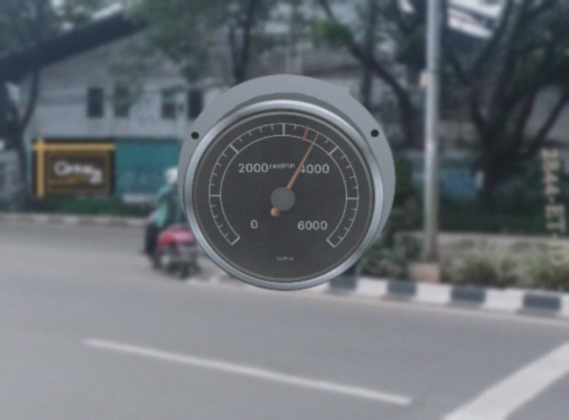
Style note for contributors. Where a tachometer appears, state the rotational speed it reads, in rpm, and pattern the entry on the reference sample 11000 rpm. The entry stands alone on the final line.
3600 rpm
